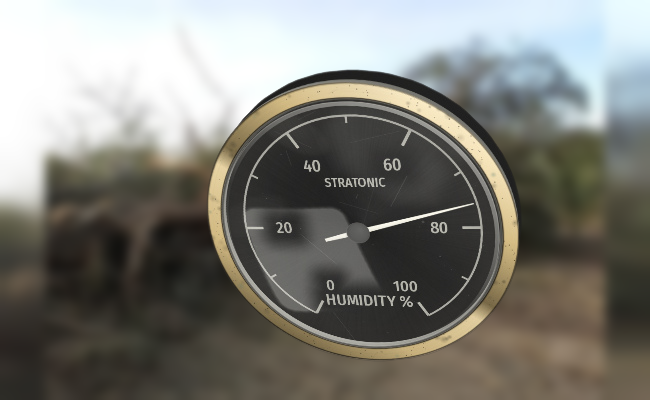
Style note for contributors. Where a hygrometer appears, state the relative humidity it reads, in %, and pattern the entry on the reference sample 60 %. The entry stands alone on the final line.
75 %
